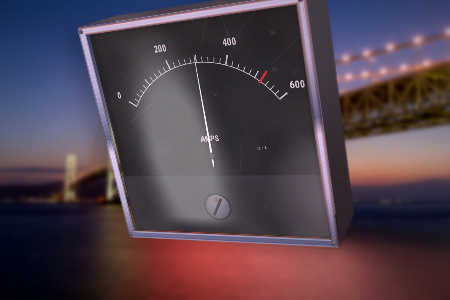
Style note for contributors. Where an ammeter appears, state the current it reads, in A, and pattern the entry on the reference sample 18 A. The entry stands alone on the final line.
300 A
